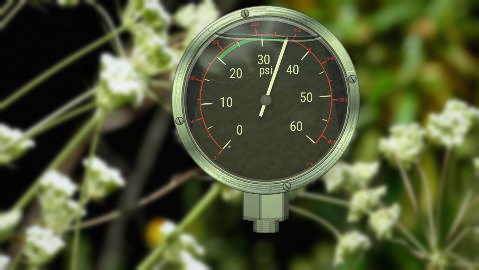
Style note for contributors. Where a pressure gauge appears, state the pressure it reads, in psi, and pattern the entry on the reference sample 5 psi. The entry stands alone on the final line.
35 psi
